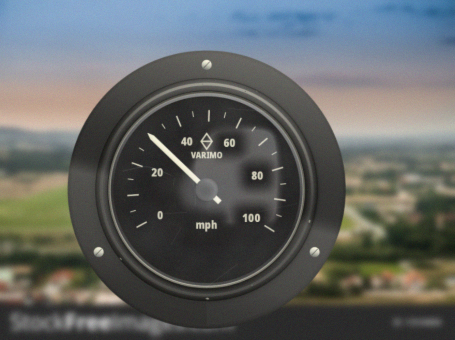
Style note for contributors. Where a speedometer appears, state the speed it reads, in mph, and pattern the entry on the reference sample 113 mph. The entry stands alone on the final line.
30 mph
